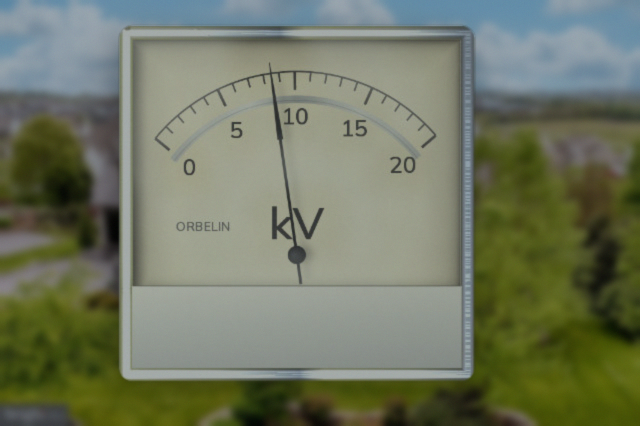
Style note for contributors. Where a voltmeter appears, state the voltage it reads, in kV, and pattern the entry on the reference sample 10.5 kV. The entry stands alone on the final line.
8.5 kV
